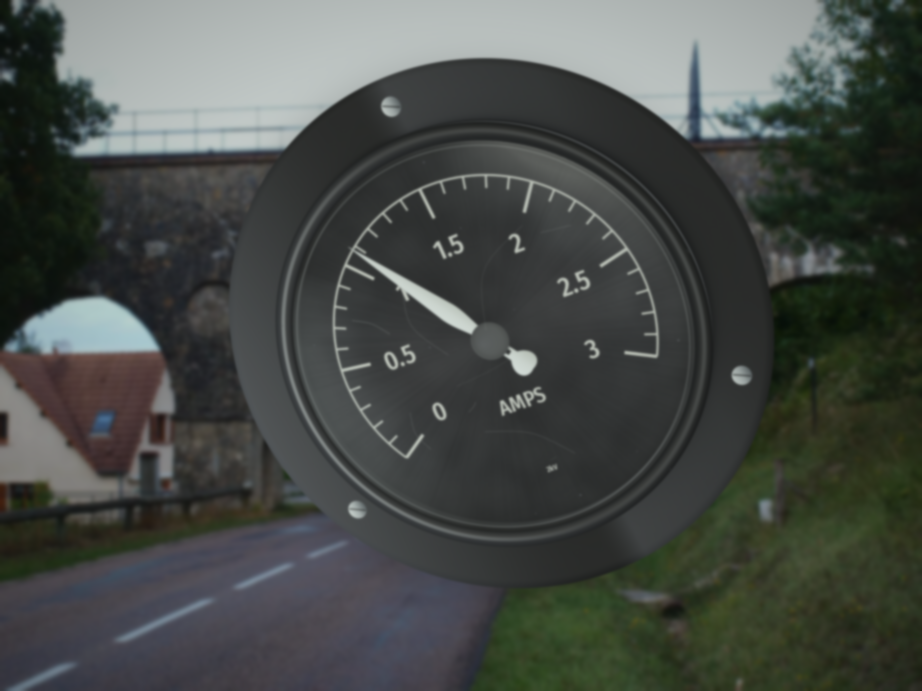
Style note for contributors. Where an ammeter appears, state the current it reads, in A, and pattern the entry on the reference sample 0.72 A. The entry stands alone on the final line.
1.1 A
